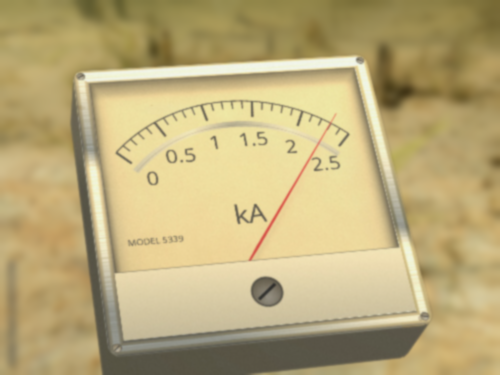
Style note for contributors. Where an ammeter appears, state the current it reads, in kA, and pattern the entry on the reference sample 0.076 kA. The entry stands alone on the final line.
2.3 kA
